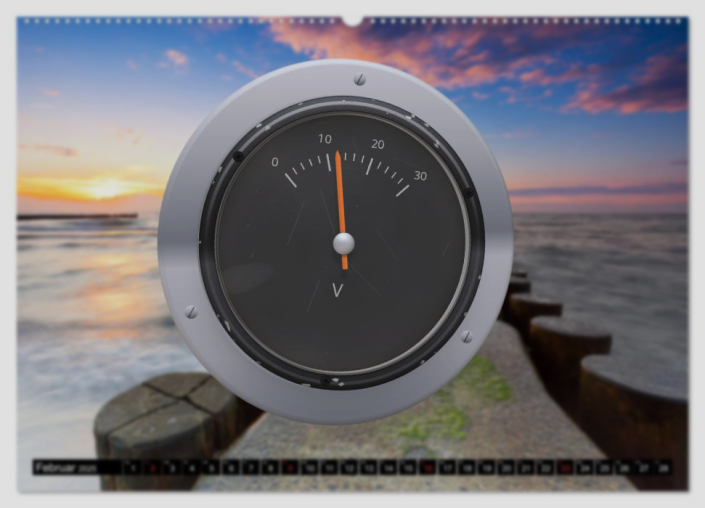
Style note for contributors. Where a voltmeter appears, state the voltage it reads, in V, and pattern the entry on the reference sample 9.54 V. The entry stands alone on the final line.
12 V
